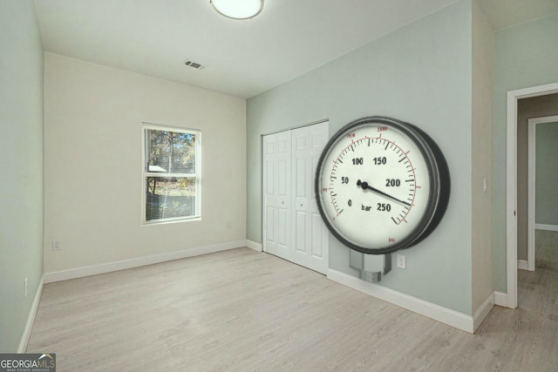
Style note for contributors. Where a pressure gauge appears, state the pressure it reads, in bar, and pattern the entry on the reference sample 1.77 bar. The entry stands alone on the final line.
225 bar
